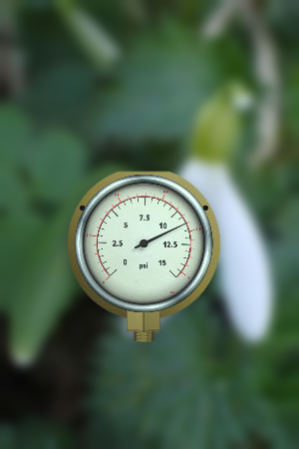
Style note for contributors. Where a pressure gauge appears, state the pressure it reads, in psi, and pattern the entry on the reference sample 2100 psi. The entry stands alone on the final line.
11 psi
